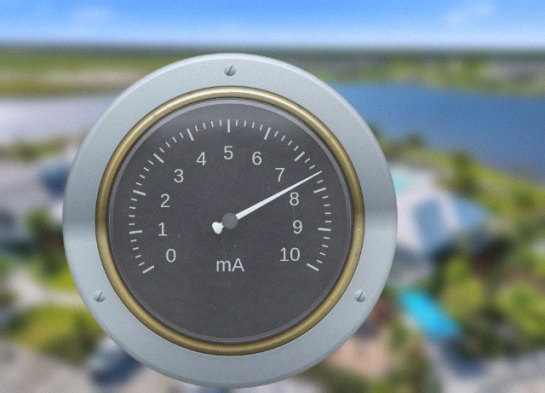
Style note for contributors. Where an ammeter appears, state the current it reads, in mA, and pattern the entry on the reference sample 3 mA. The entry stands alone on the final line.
7.6 mA
